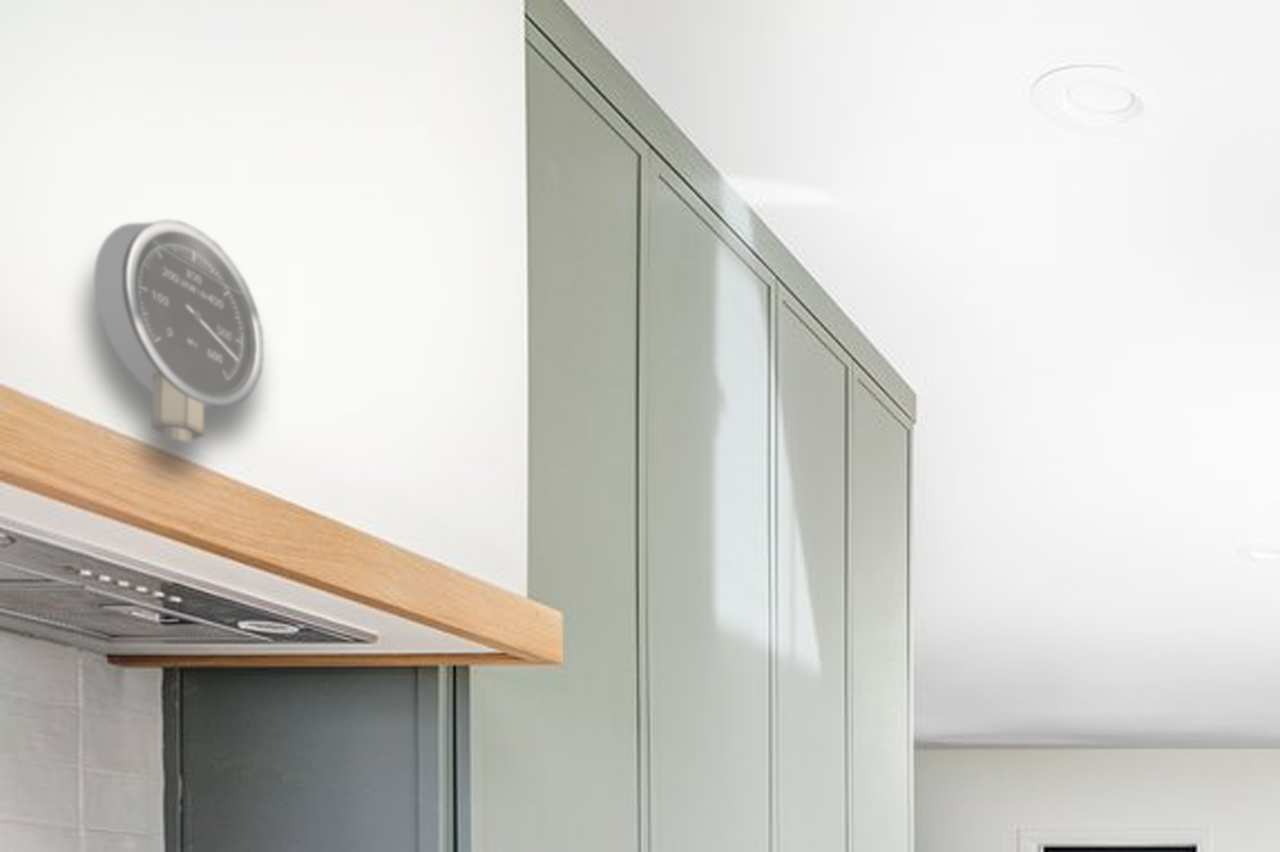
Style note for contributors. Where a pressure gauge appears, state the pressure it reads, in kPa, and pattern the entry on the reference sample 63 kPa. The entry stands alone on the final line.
550 kPa
